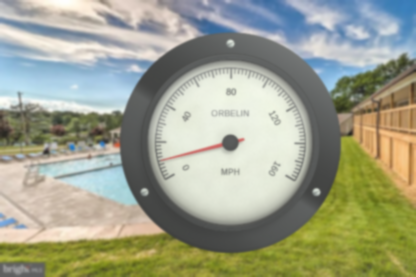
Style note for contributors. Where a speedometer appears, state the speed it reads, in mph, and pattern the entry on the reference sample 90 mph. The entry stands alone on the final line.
10 mph
